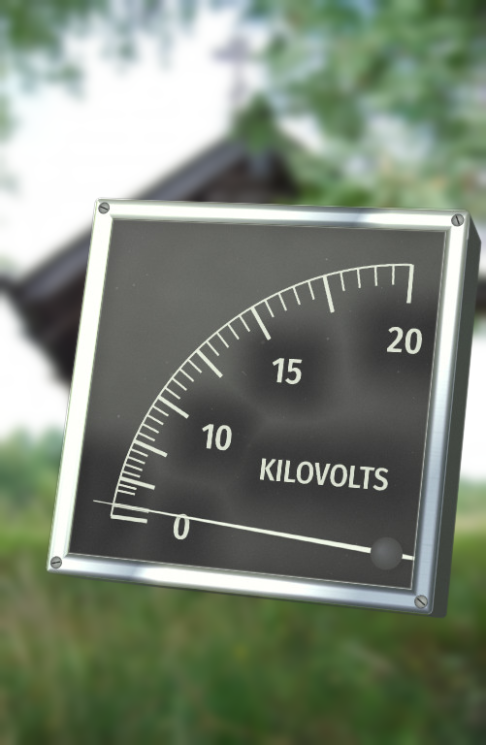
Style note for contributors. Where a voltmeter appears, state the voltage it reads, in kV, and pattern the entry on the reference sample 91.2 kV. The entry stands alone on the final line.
2.5 kV
